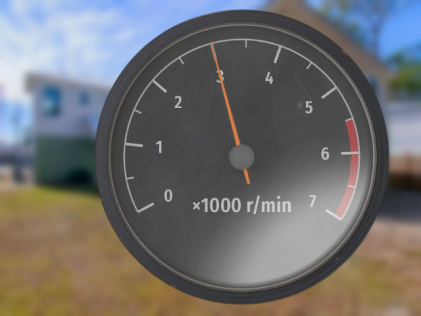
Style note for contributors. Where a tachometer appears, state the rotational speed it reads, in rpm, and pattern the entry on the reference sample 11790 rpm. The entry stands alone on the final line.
3000 rpm
